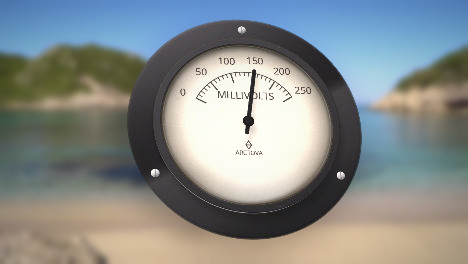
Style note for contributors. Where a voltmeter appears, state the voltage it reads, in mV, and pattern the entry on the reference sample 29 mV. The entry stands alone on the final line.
150 mV
